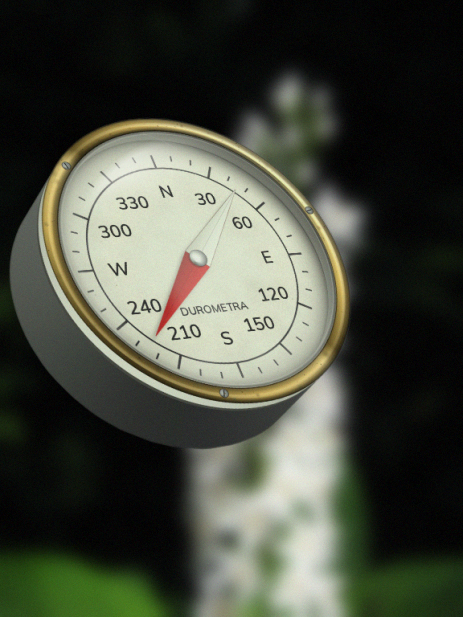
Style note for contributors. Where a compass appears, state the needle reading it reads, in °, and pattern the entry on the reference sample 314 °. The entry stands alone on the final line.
225 °
